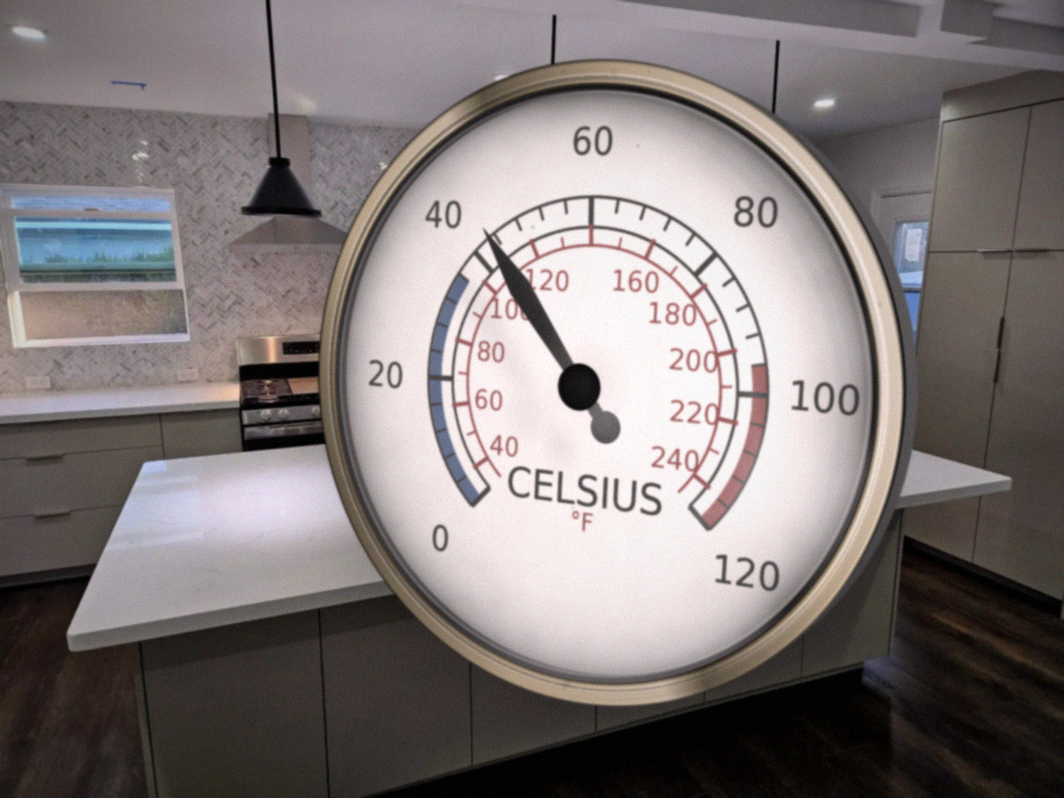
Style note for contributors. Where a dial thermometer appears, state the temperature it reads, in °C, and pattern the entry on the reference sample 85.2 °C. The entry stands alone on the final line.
44 °C
